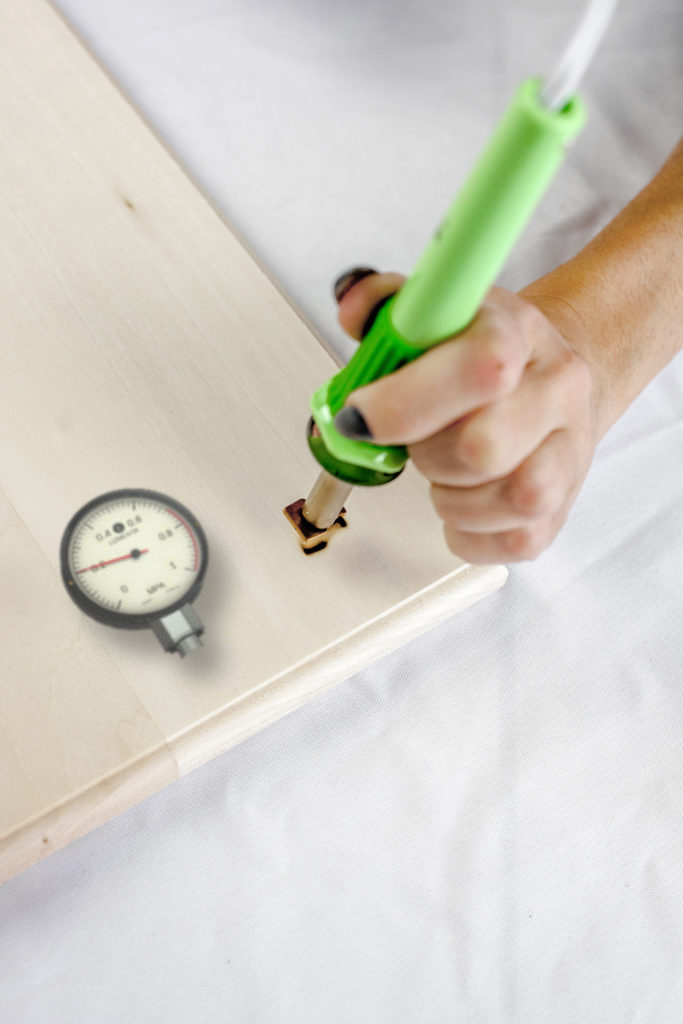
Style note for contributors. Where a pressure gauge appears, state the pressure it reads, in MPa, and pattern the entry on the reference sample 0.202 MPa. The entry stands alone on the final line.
0.2 MPa
